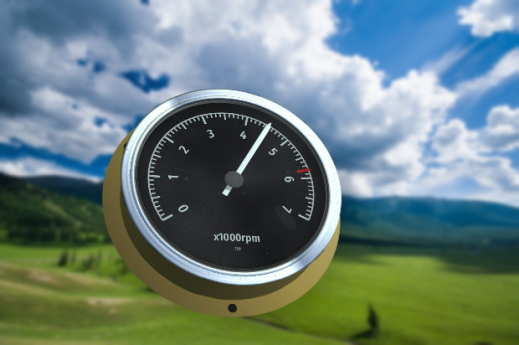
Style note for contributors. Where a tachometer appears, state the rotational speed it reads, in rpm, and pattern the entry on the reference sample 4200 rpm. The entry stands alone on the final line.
4500 rpm
